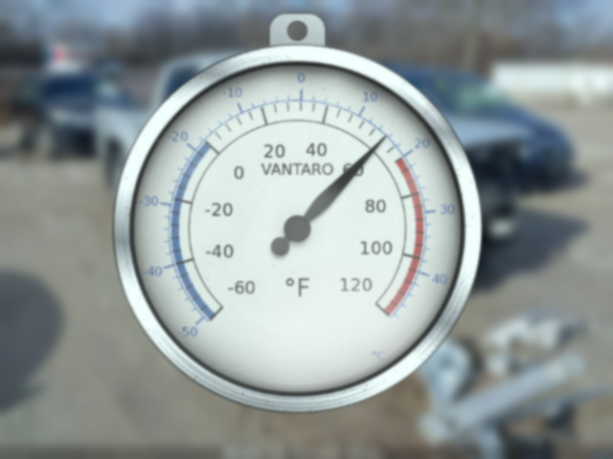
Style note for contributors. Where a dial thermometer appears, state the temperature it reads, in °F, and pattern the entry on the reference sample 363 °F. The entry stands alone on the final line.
60 °F
